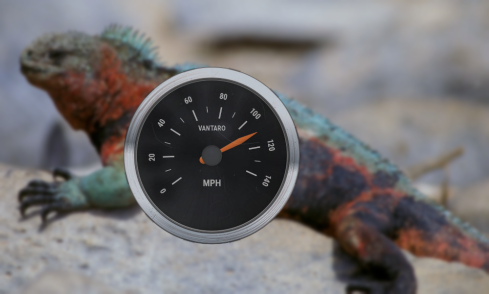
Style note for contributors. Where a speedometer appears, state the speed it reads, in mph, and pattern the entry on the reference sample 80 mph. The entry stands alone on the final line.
110 mph
